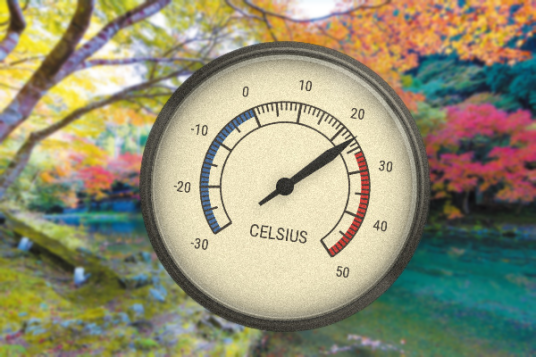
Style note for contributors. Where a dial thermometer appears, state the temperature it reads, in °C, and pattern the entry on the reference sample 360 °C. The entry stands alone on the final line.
23 °C
